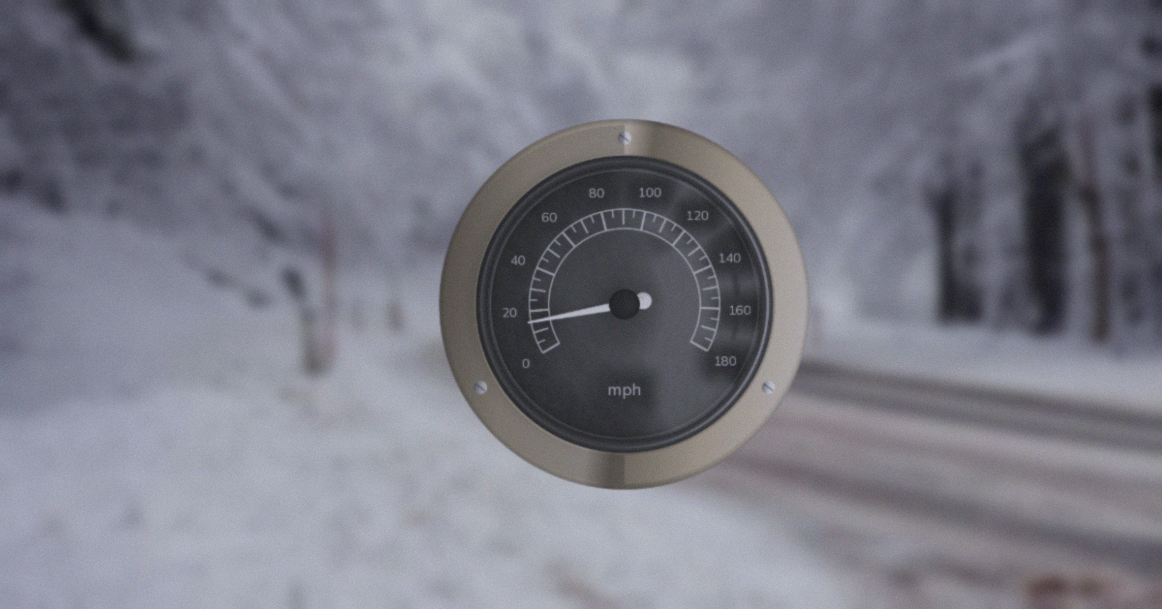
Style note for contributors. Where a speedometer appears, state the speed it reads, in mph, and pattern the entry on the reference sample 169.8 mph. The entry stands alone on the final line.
15 mph
